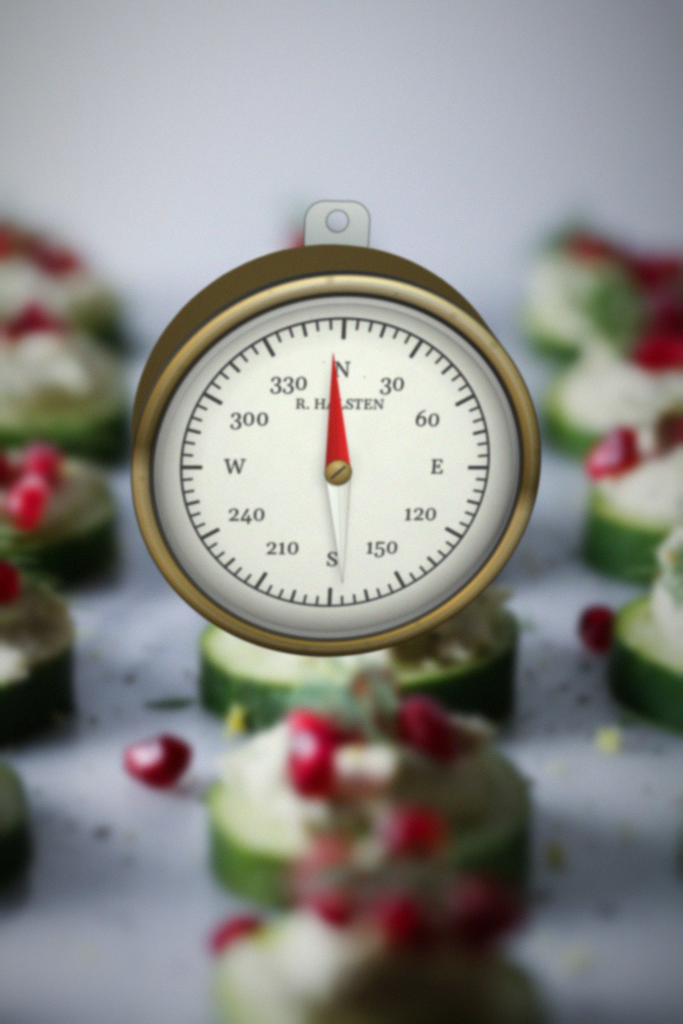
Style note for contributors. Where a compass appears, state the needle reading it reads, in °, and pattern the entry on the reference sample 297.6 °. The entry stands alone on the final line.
355 °
